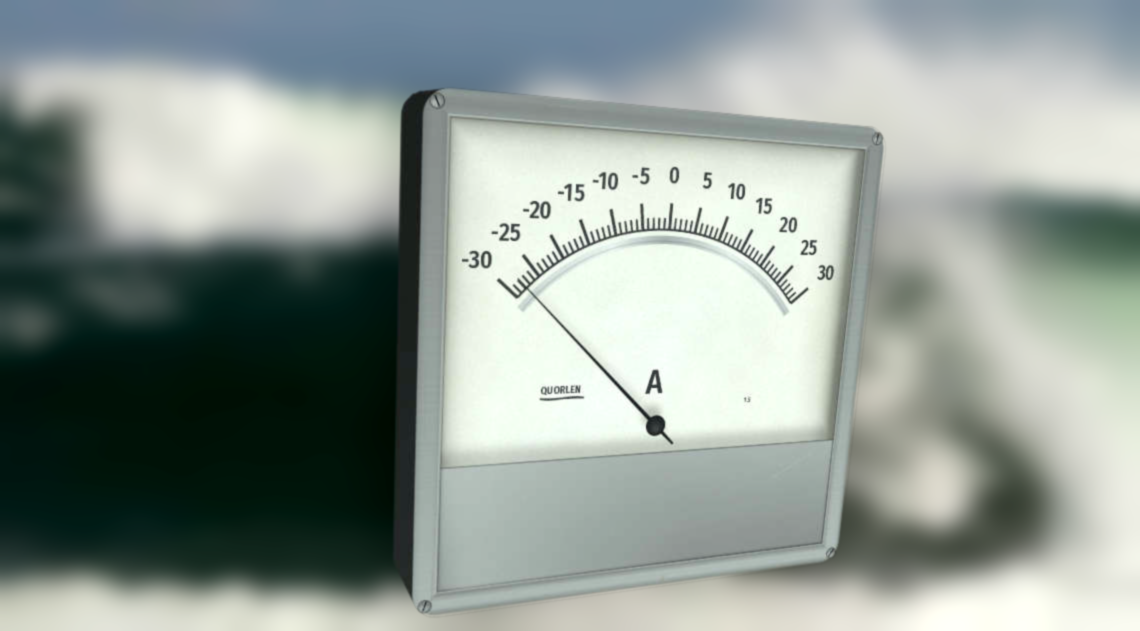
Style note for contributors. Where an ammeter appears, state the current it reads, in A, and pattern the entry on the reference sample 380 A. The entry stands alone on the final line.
-28 A
